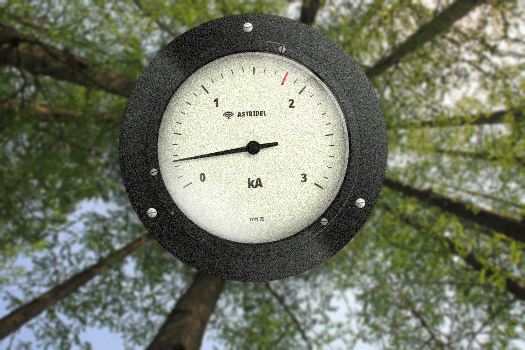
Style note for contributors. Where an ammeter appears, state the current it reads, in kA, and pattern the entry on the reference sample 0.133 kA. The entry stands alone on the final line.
0.25 kA
